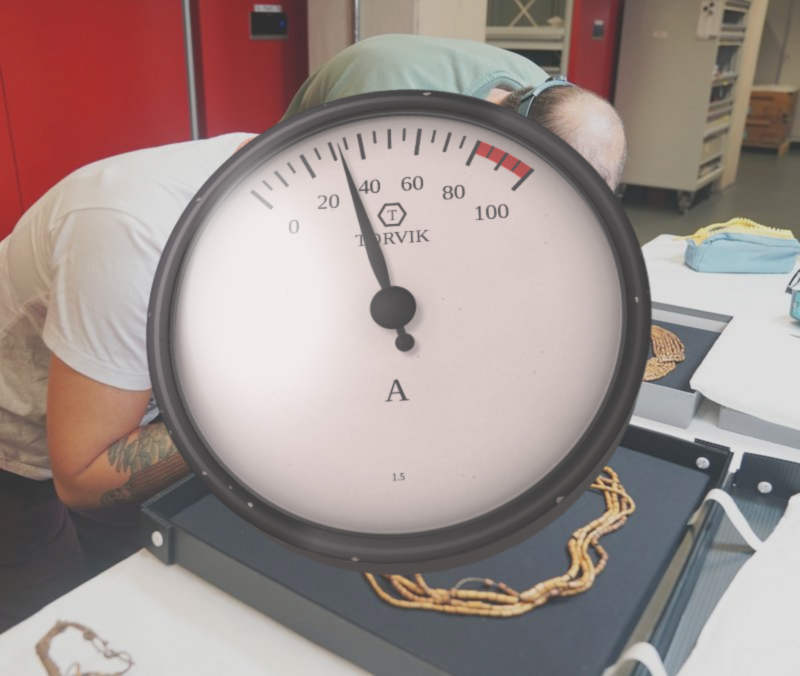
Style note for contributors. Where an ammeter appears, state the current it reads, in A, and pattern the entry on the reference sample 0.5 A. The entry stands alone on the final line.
32.5 A
